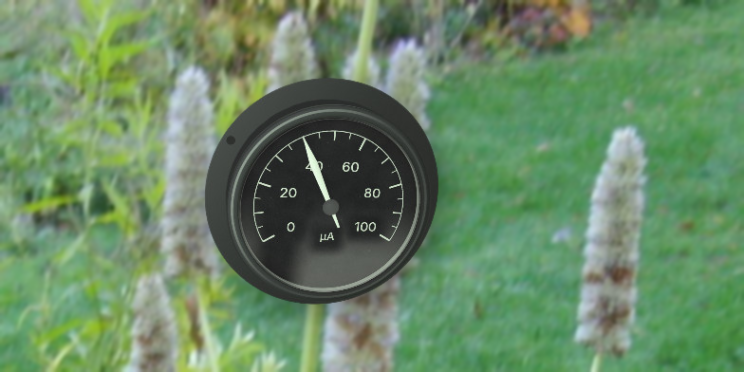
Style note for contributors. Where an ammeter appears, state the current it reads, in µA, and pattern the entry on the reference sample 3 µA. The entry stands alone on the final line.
40 µA
